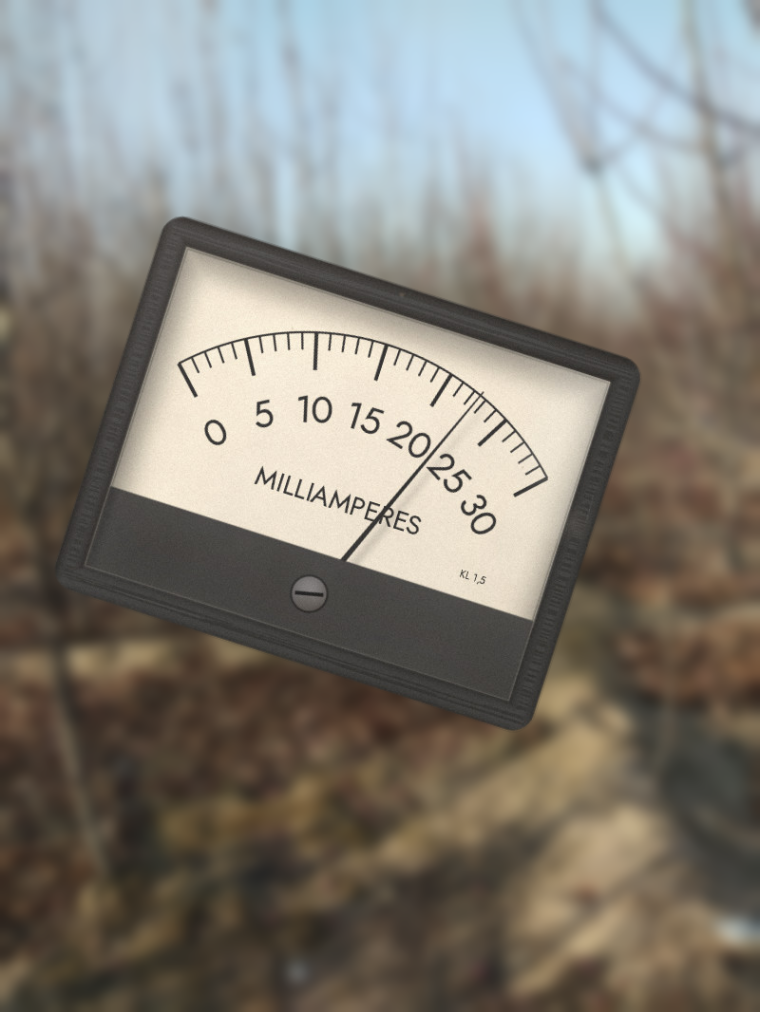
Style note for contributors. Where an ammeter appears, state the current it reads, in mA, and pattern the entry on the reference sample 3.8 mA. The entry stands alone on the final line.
22.5 mA
